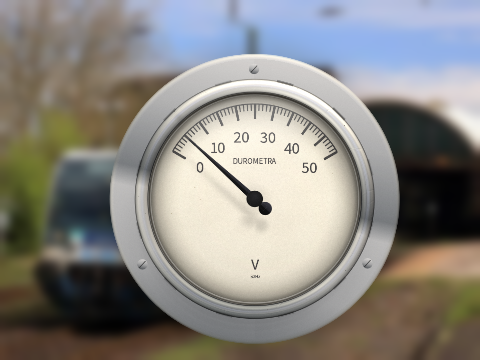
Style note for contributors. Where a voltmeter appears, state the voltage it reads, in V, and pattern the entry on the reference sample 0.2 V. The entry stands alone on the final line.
5 V
